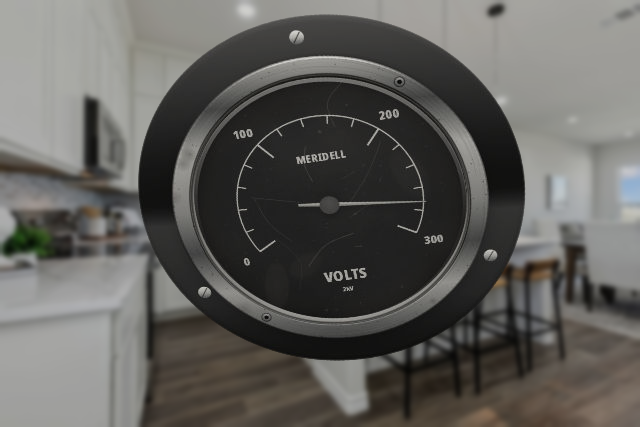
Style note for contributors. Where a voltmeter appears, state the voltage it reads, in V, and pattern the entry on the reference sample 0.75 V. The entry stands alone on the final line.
270 V
